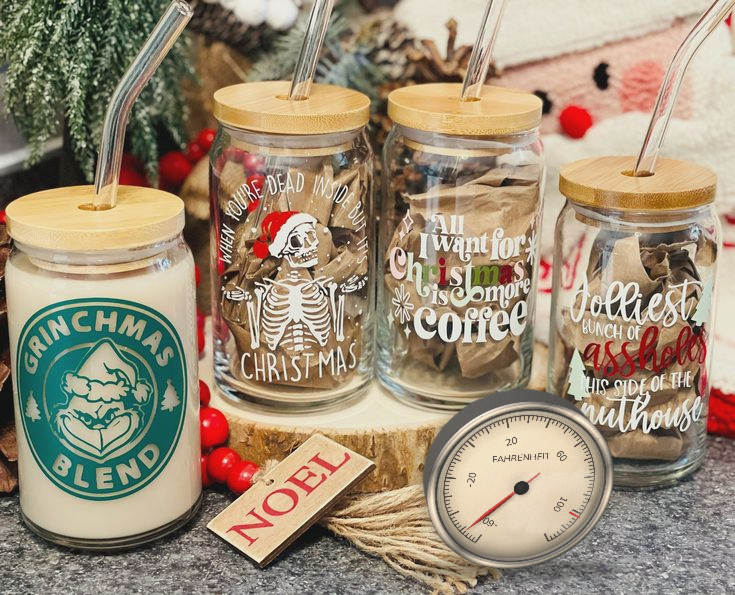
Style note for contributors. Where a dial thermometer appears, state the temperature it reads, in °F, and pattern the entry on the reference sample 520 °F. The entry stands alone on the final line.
-50 °F
